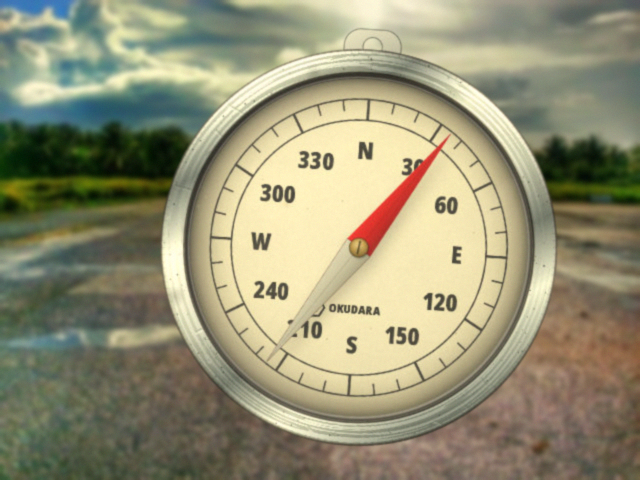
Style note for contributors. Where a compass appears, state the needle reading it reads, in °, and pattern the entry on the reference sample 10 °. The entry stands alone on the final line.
35 °
